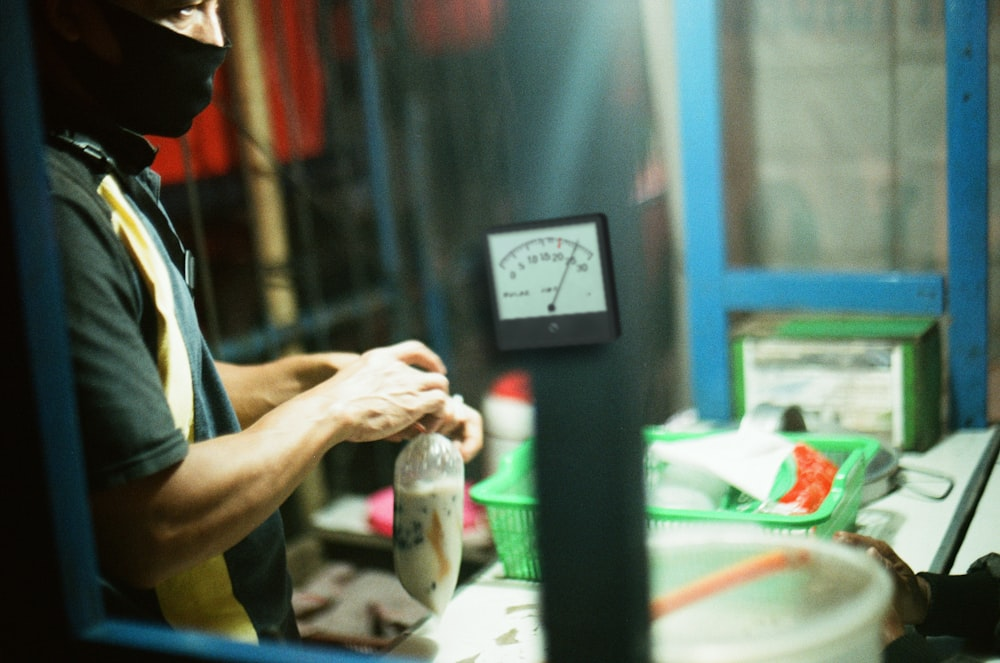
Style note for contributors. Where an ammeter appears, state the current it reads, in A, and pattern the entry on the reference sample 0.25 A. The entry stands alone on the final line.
25 A
